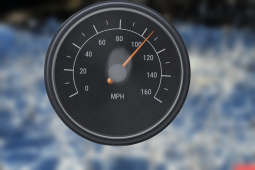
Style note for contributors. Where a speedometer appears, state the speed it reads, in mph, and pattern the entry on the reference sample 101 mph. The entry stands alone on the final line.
105 mph
